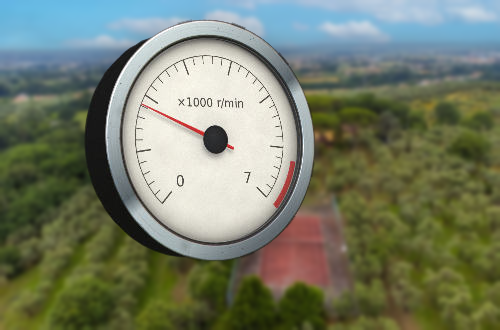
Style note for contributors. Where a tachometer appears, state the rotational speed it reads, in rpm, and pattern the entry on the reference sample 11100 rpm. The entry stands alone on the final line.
1800 rpm
